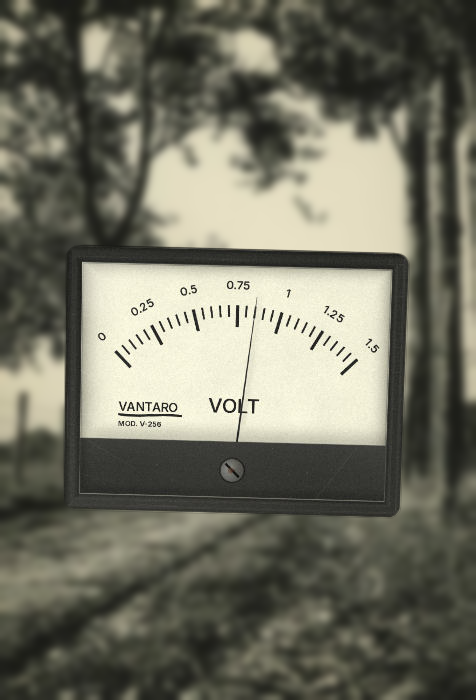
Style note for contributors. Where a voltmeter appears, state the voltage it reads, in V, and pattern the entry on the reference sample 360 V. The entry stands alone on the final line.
0.85 V
